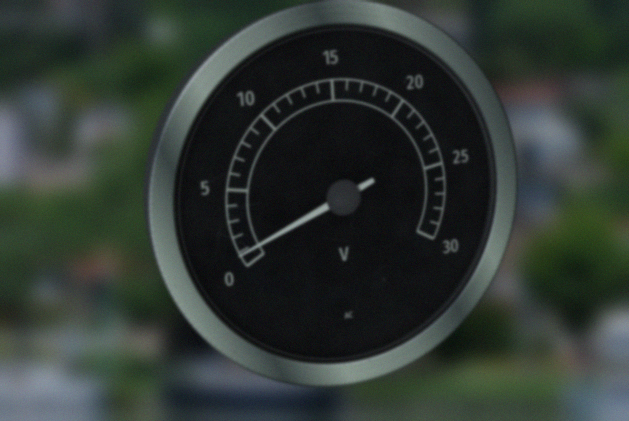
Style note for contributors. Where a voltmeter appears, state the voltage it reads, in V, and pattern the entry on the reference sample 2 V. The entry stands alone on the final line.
1 V
